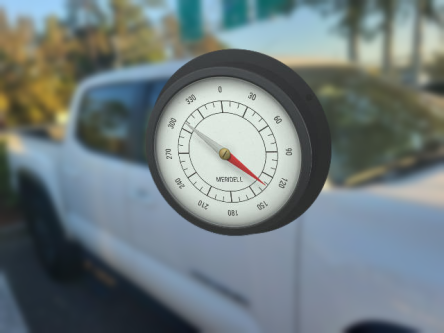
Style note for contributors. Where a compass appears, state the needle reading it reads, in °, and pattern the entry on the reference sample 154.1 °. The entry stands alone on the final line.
130 °
